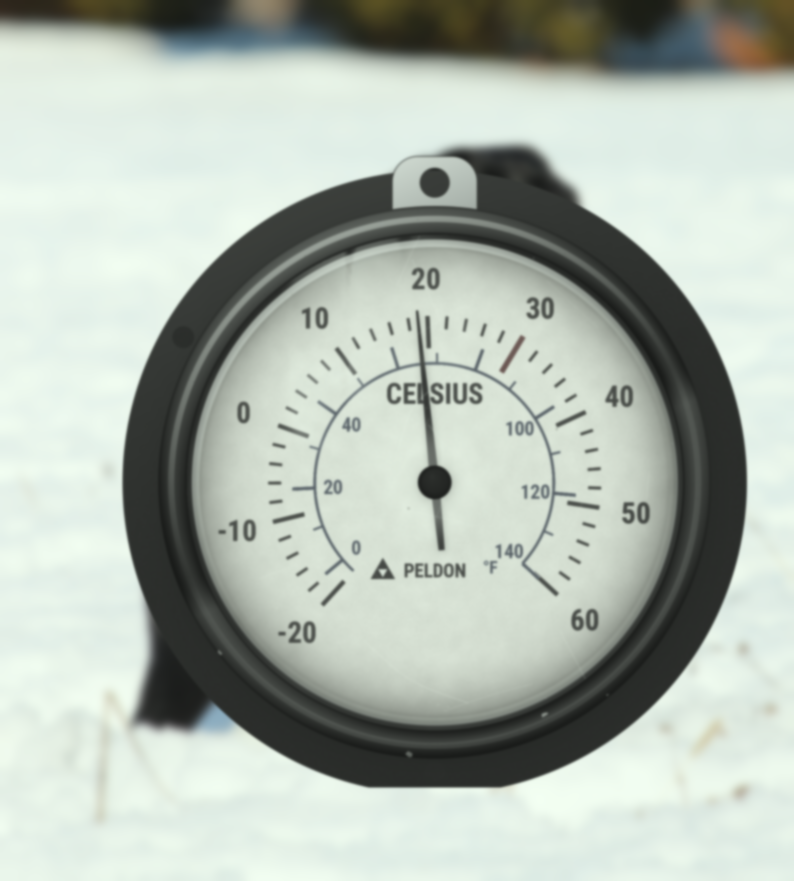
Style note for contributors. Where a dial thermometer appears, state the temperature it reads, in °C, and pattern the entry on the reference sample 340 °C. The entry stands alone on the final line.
19 °C
